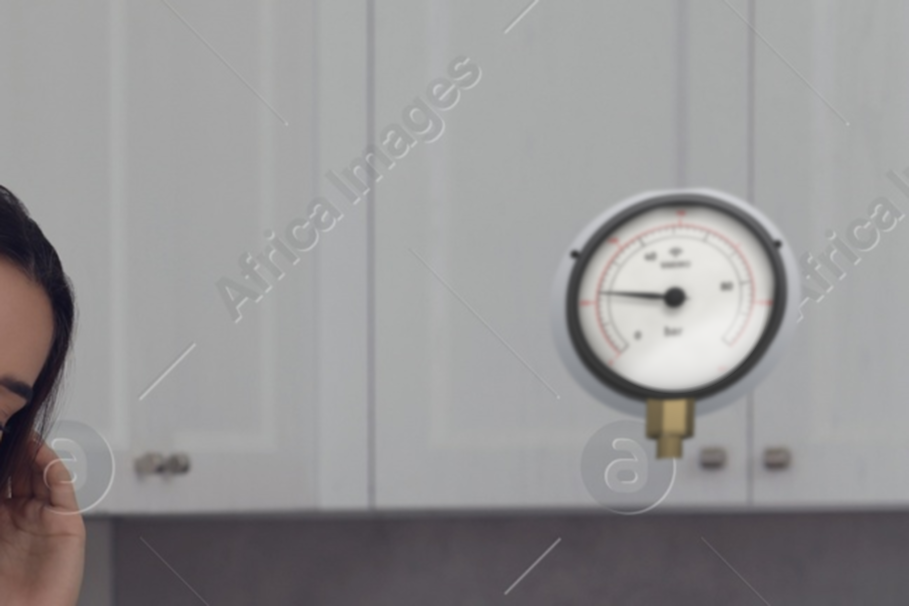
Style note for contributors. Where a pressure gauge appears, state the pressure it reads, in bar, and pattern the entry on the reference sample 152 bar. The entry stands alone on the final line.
20 bar
